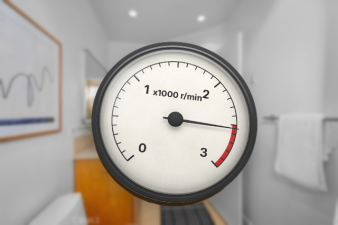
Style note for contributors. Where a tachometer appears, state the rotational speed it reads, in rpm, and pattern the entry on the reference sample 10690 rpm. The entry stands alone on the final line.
2550 rpm
